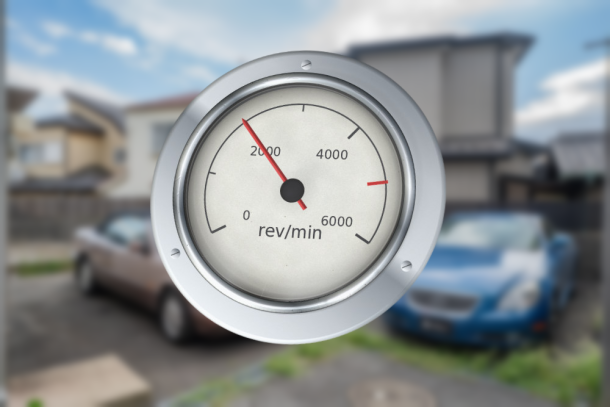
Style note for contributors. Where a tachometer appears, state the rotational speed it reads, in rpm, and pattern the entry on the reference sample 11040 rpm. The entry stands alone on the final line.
2000 rpm
